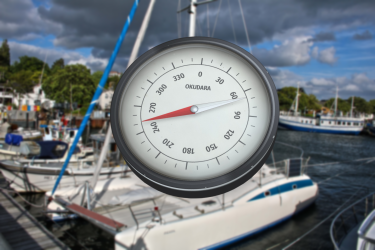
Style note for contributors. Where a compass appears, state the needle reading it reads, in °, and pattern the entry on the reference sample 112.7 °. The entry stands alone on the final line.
250 °
